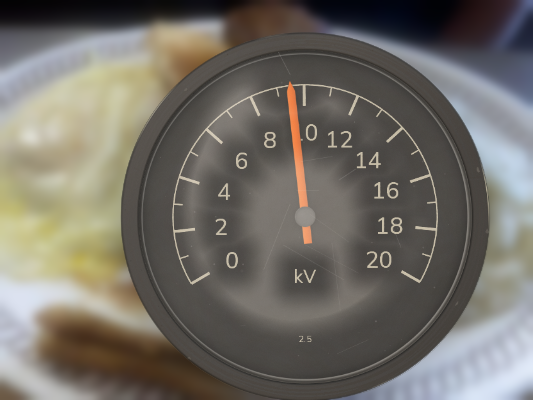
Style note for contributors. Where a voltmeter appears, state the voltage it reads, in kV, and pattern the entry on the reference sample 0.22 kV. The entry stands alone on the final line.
9.5 kV
